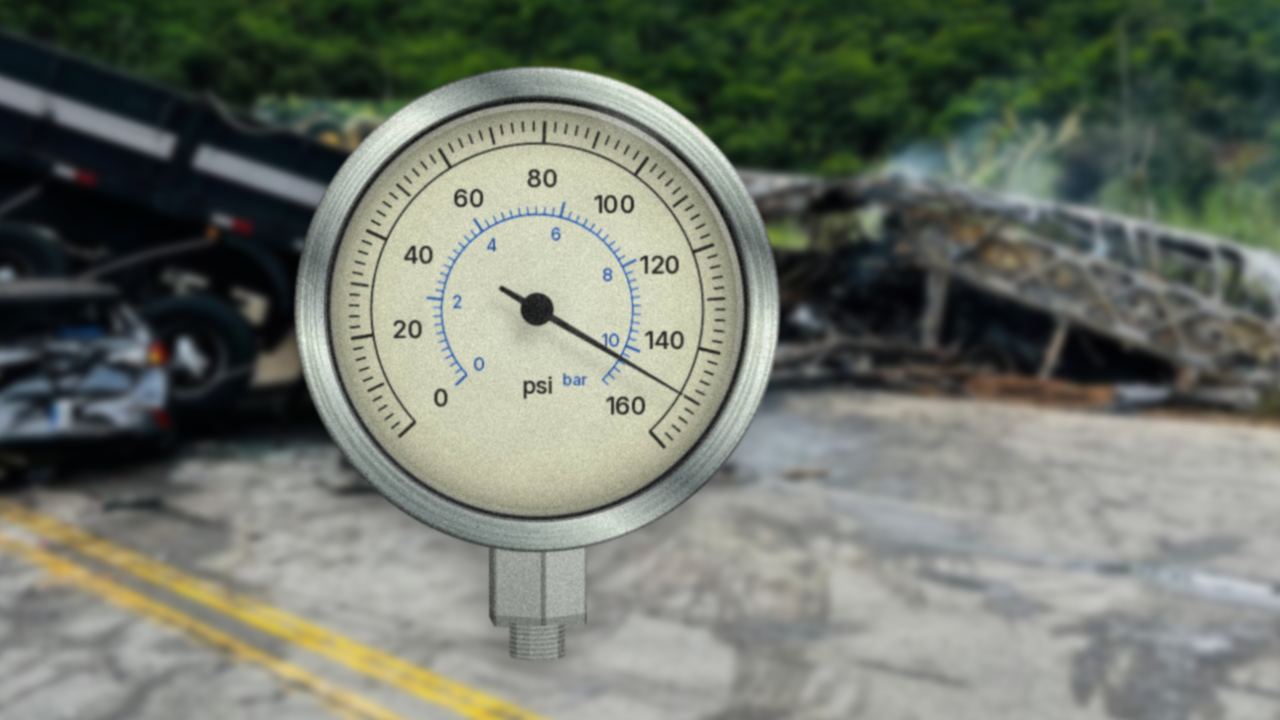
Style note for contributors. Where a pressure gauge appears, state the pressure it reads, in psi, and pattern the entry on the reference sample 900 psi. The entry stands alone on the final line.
150 psi
